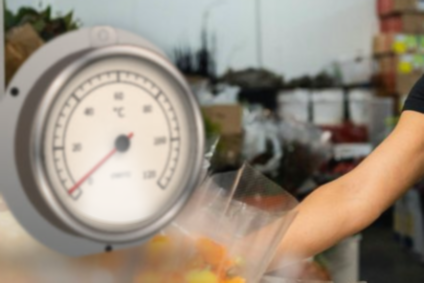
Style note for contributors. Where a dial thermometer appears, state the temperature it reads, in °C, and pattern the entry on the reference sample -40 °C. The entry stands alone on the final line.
4 °C
